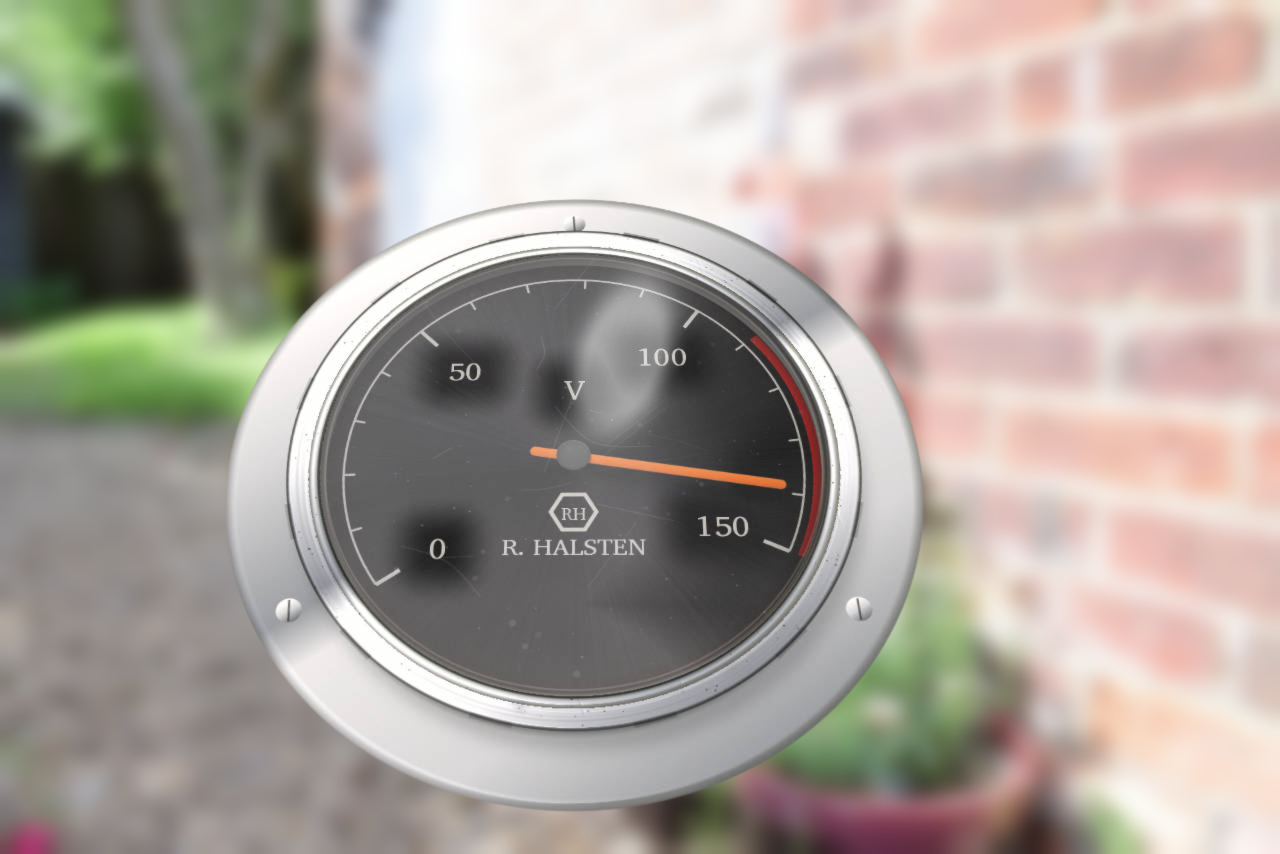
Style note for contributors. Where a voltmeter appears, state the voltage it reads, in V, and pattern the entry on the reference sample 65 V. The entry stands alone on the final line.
140 V
